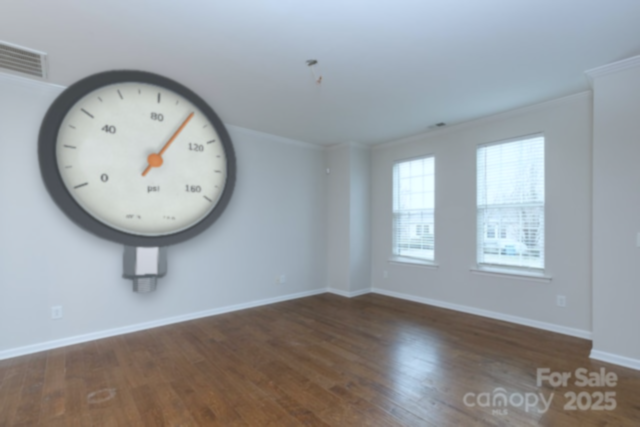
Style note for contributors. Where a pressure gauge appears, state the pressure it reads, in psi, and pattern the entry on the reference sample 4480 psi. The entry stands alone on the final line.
100 psi
